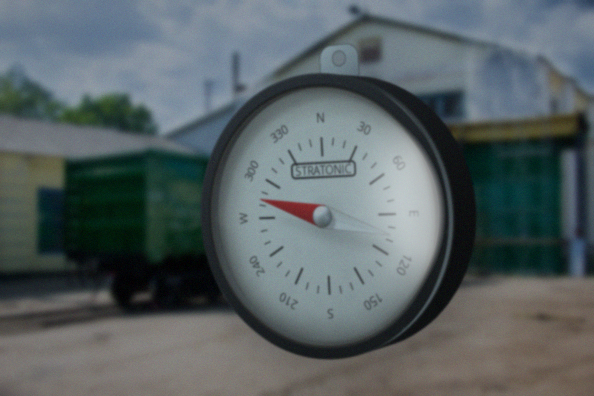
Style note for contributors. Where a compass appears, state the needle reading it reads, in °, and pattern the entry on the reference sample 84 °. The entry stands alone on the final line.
285 °
